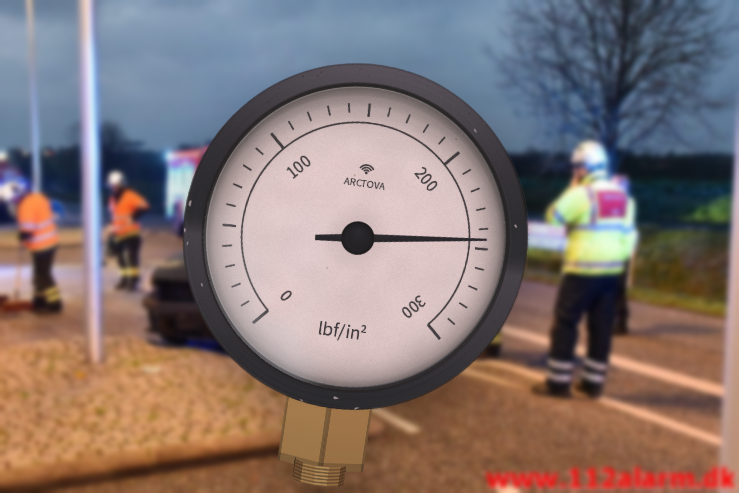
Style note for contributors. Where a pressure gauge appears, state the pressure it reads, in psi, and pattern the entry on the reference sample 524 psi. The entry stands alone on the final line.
245 psi
